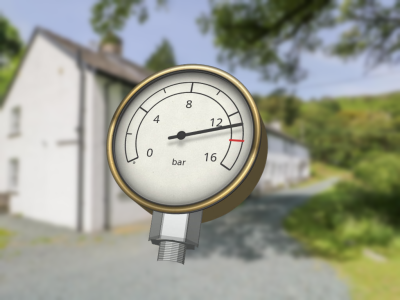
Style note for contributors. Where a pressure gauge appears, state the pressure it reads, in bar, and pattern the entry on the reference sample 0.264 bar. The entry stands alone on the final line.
13 bar
